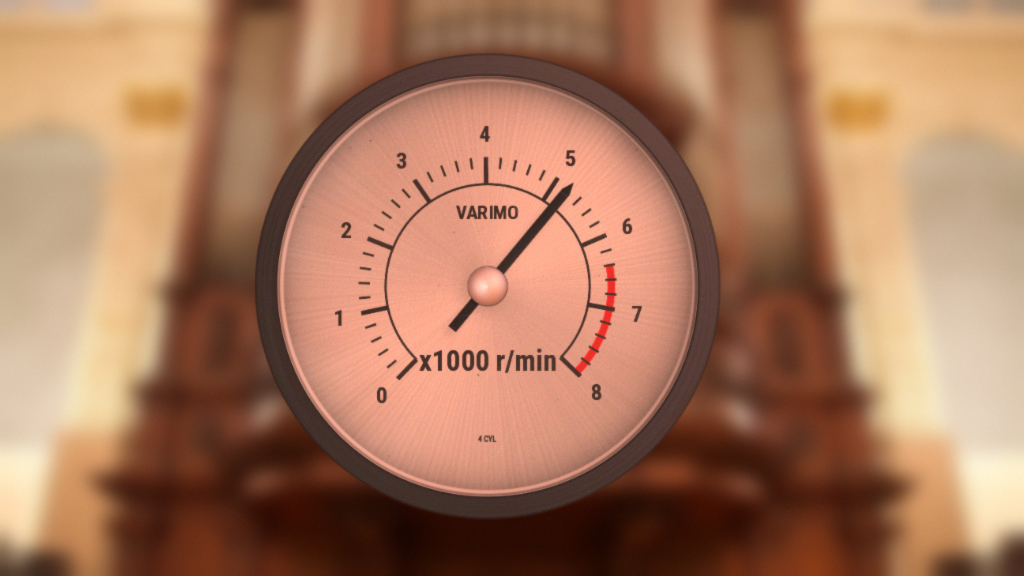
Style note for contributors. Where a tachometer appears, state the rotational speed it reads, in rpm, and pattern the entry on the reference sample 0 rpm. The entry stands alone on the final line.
5200 rpm
